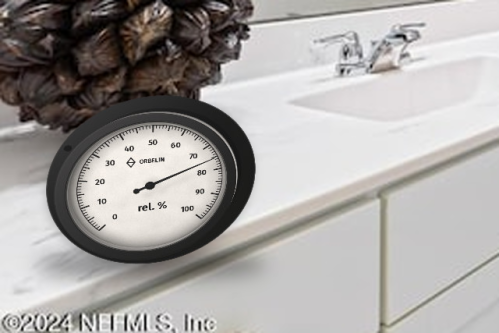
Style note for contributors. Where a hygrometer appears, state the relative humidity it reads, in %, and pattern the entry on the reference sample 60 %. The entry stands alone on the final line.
75 %
